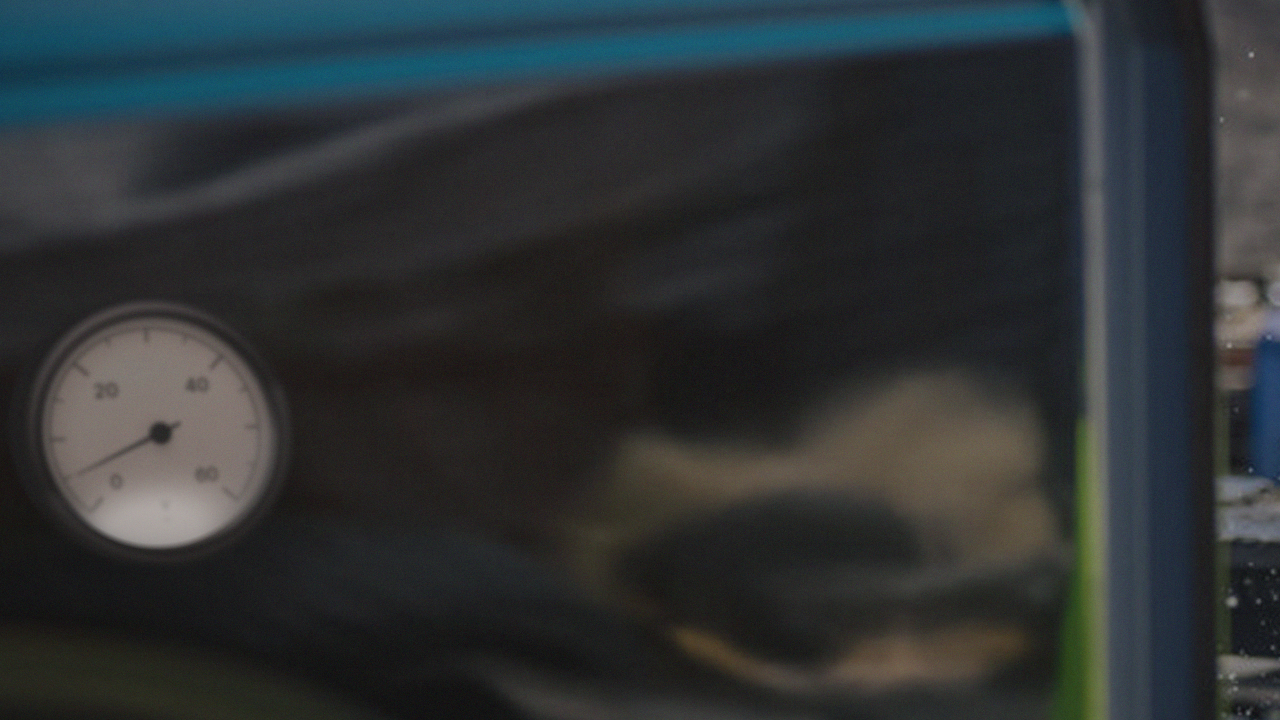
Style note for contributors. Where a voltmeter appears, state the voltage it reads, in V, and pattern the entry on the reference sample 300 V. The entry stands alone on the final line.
5 V
